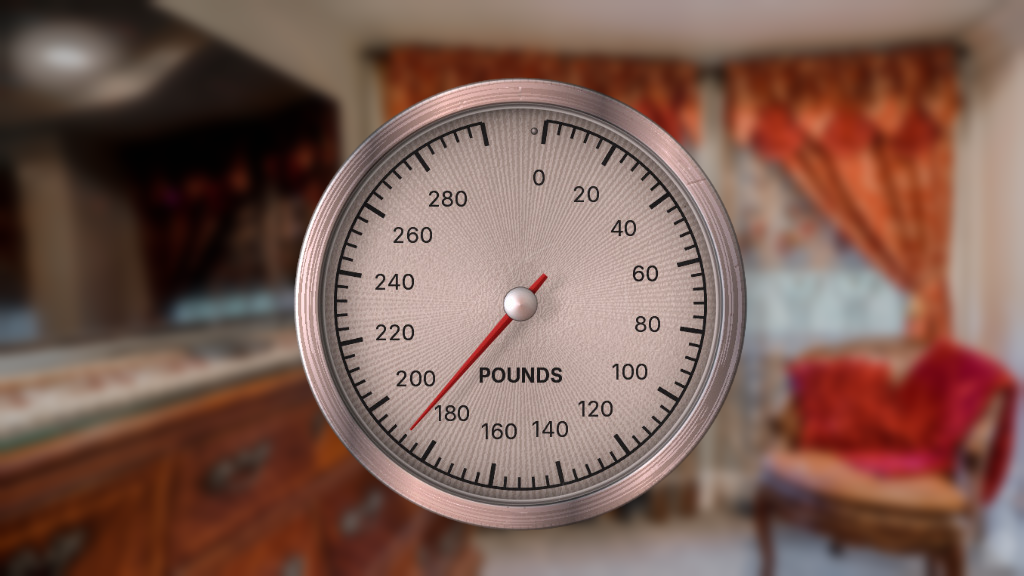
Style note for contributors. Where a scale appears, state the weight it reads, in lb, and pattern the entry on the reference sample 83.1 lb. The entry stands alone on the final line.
188 lb
